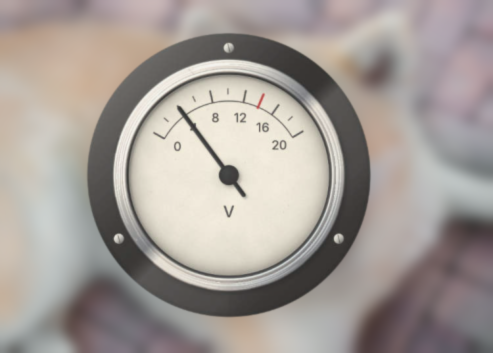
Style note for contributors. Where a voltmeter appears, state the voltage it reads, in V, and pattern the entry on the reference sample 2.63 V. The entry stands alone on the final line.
4 V
